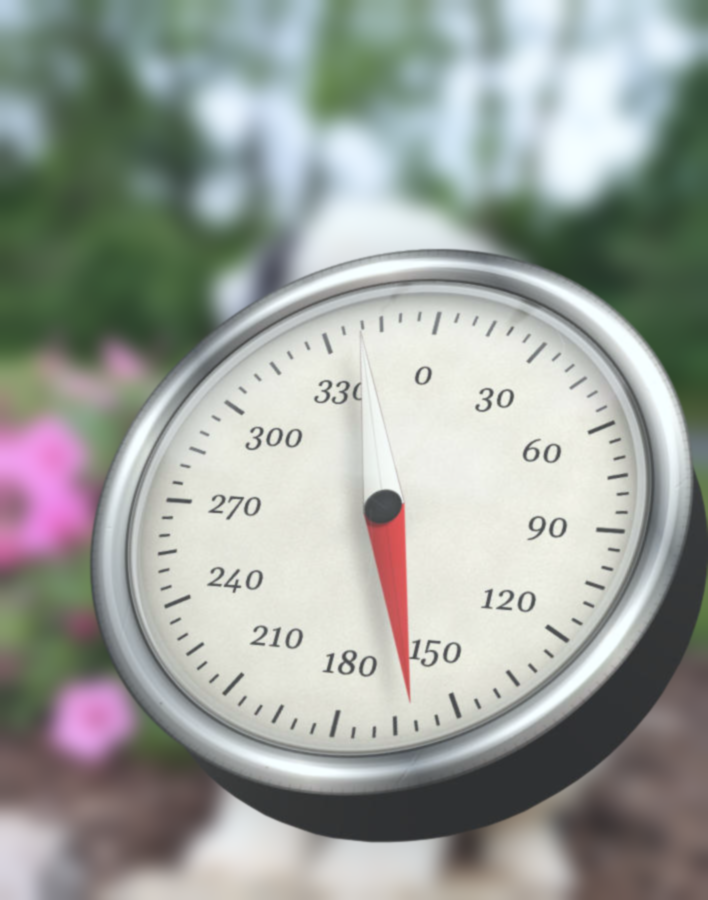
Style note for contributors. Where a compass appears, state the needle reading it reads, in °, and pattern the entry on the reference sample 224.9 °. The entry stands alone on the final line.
160 °
